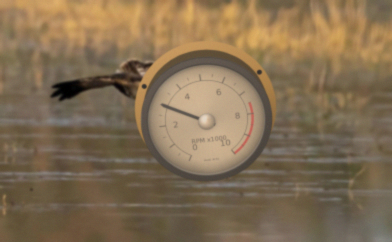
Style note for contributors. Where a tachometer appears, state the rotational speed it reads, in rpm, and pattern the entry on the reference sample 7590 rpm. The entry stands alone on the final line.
3000 rpm
